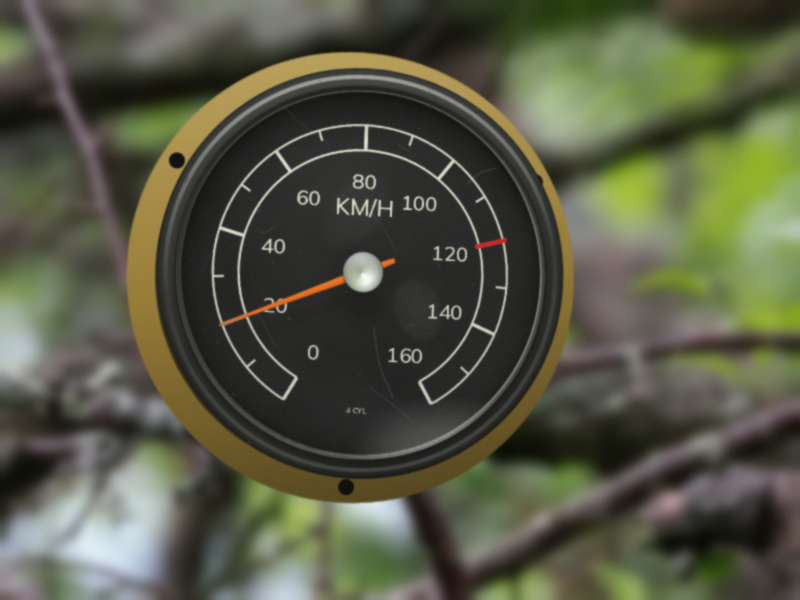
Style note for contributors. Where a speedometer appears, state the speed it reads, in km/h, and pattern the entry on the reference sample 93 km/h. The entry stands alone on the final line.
20 km/h
